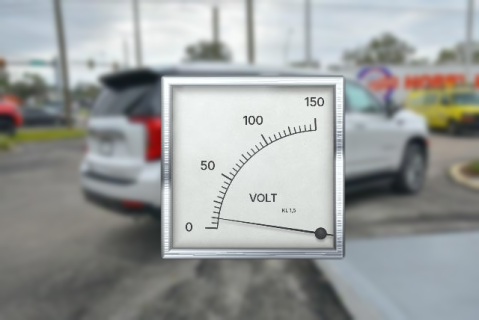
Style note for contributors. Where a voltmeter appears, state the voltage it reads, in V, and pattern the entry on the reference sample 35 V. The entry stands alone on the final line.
10 V
